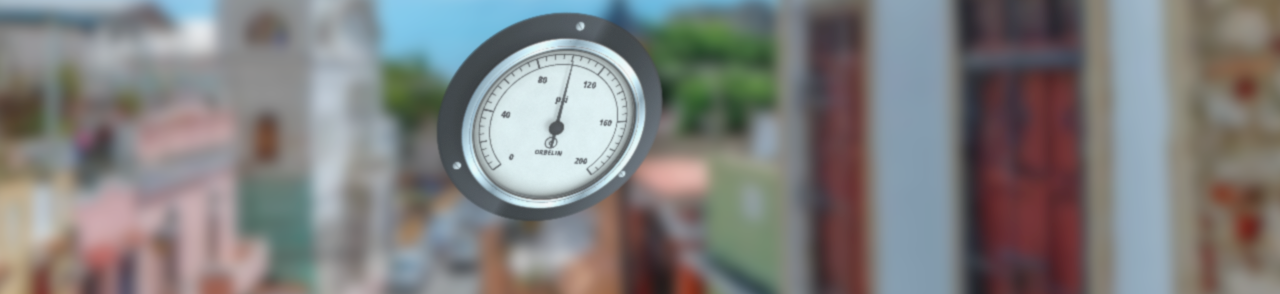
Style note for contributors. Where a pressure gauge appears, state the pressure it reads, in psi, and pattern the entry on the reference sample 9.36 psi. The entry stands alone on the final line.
100 psi
